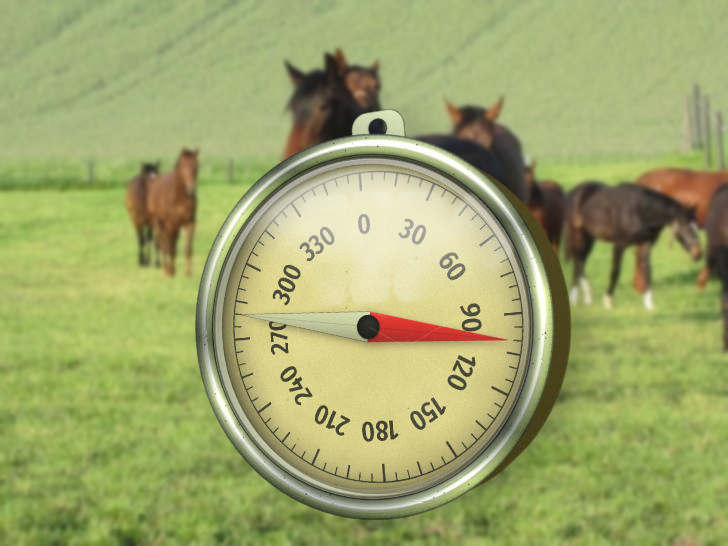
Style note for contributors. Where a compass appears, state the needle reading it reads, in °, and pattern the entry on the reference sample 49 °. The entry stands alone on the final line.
100 °
